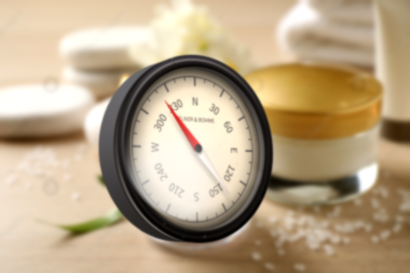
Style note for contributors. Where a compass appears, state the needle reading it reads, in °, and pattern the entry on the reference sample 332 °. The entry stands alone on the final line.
320 °
